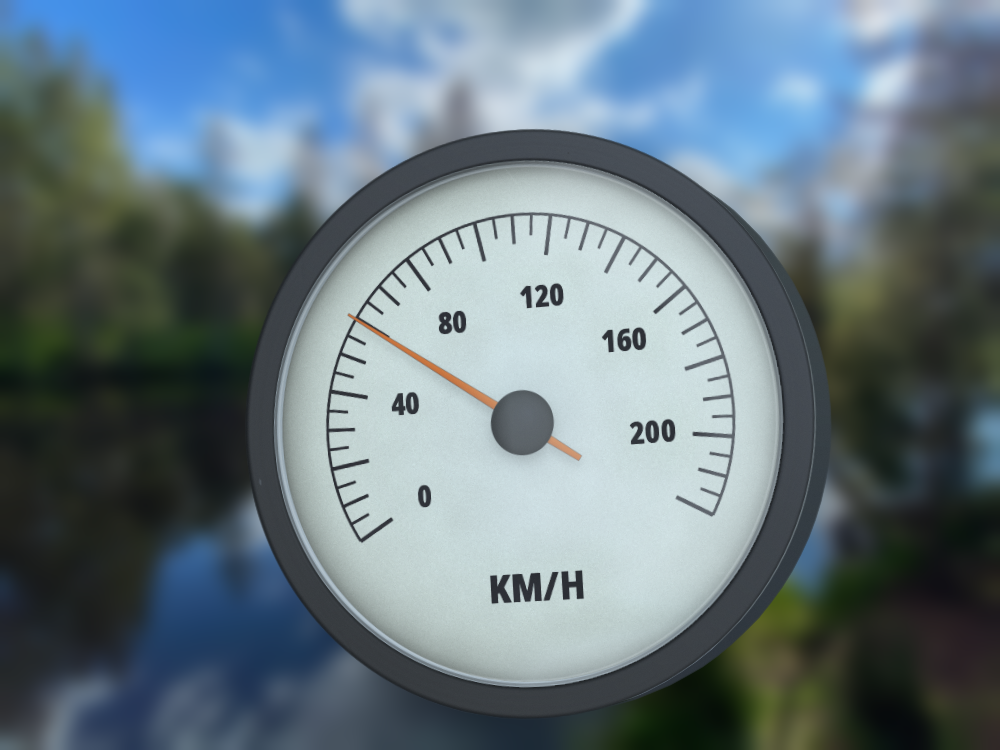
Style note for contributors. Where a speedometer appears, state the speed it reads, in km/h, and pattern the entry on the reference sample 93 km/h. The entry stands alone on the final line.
60 km/h
